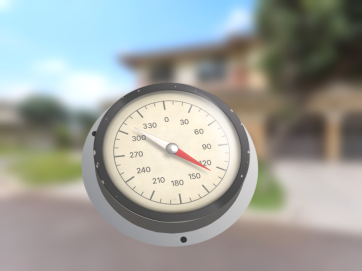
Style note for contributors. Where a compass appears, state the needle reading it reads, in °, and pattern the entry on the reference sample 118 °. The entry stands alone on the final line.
130 °
